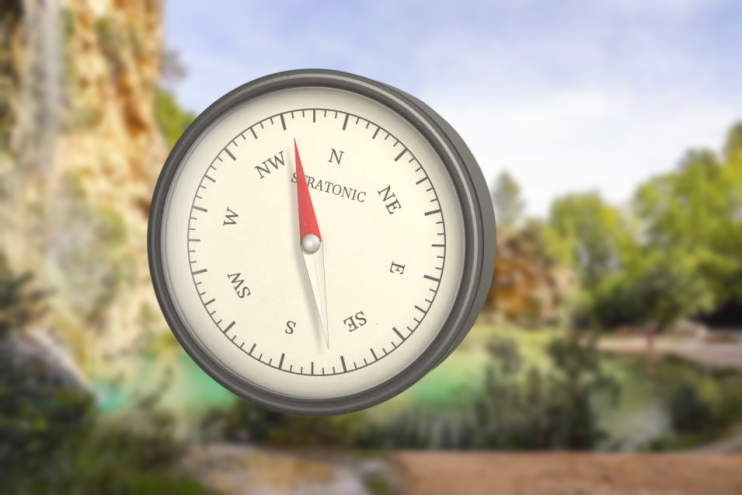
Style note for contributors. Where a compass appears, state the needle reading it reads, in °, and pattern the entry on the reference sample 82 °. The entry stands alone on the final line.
335 °
